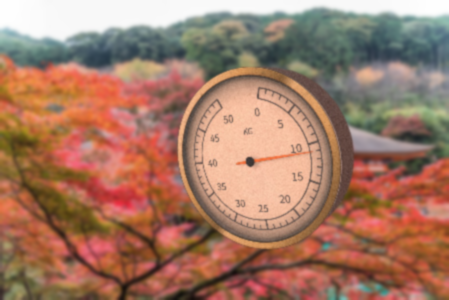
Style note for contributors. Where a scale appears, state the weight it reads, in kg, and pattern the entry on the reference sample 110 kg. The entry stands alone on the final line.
11 kg
